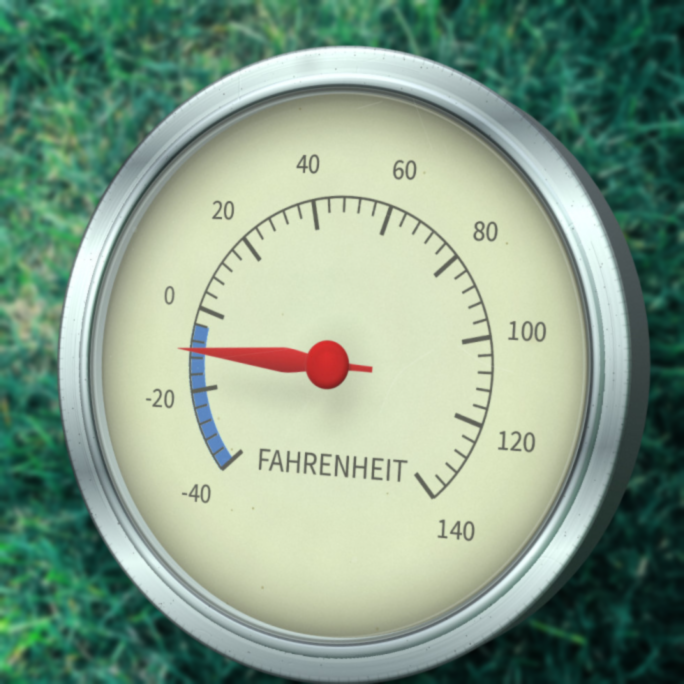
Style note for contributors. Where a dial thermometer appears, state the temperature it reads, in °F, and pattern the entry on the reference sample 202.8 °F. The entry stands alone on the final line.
-10 °F
